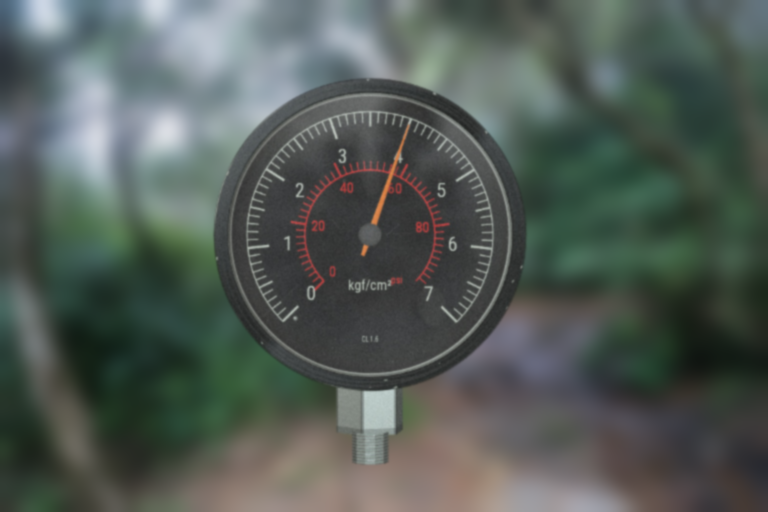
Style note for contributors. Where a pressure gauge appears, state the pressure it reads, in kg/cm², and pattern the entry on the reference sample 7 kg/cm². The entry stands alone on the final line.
4 kg/cm²
